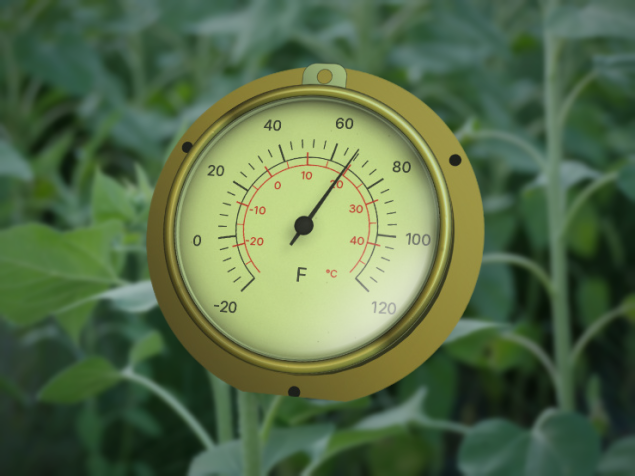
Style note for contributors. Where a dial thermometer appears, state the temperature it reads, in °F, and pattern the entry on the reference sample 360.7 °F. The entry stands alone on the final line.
68 °F
